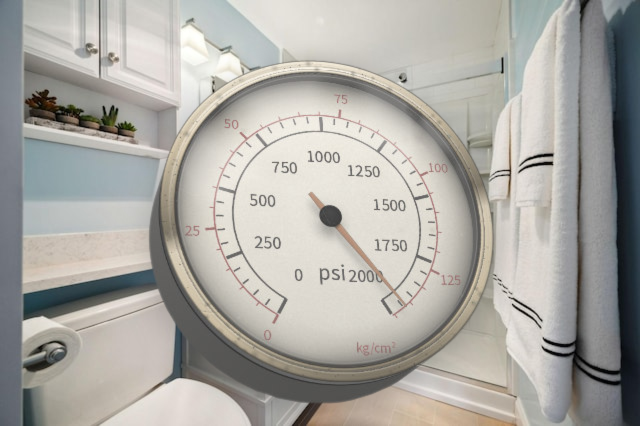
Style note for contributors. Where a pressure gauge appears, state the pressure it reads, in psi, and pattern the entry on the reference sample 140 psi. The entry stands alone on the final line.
1950 psi
